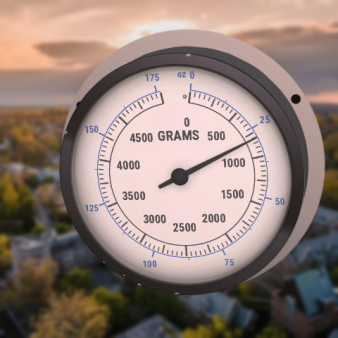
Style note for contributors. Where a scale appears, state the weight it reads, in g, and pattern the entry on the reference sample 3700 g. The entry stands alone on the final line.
800 g
